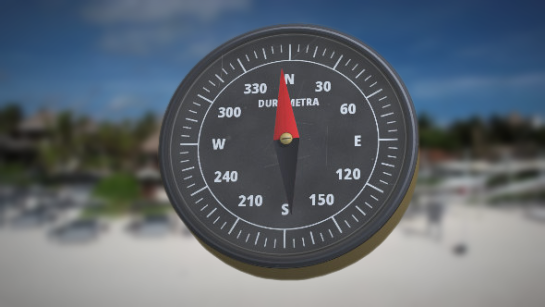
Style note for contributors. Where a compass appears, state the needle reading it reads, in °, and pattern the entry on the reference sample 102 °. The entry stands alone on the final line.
355 °
